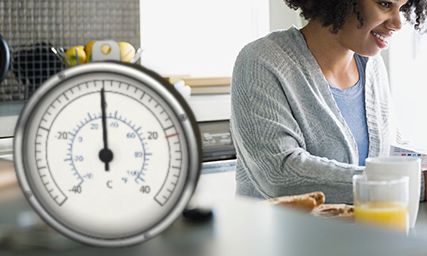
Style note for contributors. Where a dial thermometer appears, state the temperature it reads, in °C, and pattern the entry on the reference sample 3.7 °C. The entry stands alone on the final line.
0 °C
